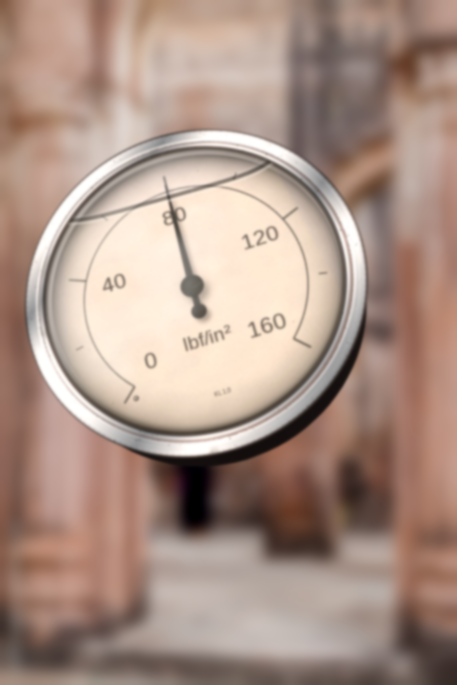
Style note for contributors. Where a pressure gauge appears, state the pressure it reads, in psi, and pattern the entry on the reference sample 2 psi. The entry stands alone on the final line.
80 psi
